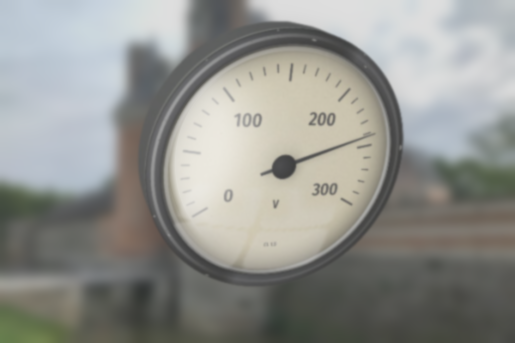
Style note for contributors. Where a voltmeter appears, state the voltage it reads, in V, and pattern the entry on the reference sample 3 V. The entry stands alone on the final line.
240 V
